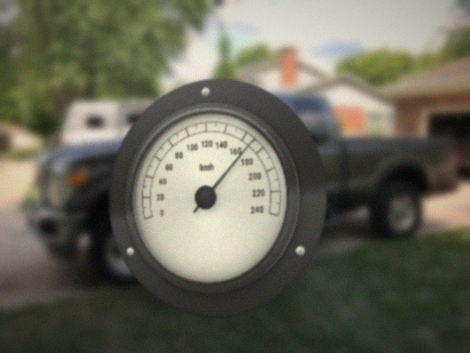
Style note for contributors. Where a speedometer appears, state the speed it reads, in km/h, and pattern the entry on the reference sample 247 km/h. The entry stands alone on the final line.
170 km/h
